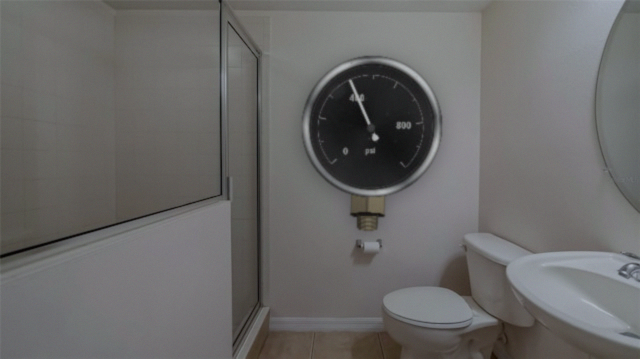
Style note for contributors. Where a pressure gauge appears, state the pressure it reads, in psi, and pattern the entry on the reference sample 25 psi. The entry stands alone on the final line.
400 psi
